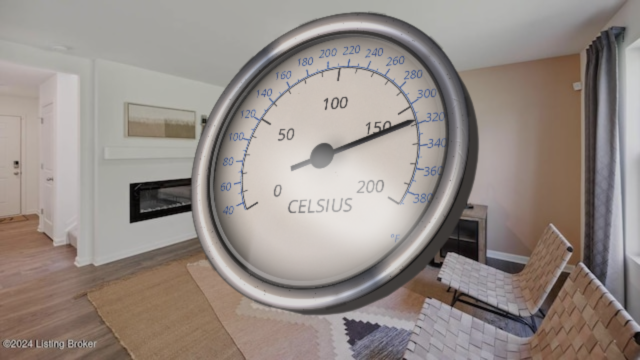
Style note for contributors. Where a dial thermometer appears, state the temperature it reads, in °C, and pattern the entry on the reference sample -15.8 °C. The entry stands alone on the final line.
160 °C
